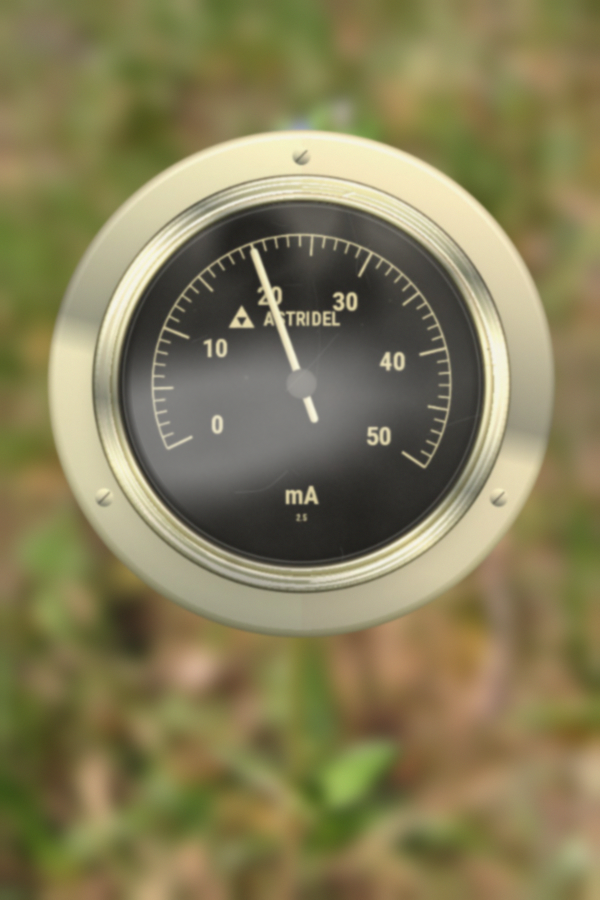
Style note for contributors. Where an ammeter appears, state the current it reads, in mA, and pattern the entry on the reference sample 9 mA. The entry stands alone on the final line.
20 mA
